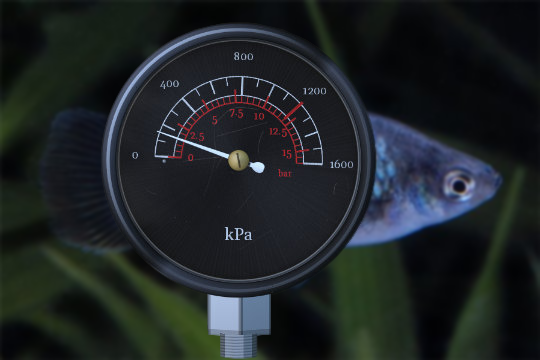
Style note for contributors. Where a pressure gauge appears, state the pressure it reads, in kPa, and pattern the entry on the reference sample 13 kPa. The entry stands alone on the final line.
150 kPa
